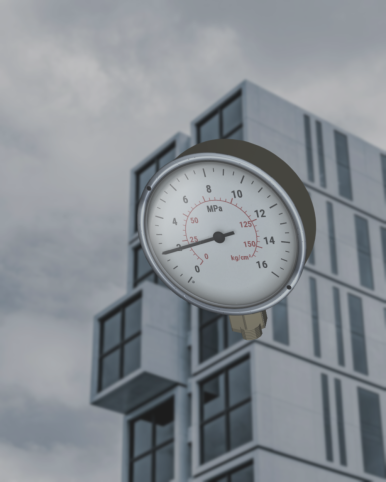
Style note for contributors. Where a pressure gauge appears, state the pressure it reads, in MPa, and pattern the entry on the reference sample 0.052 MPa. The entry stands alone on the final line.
2 MPa
